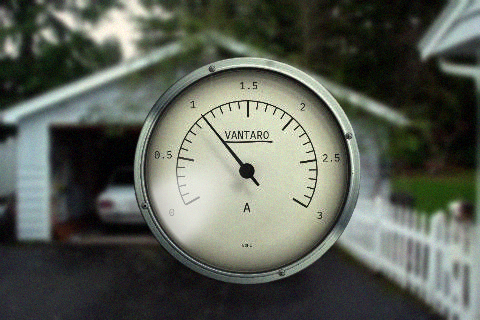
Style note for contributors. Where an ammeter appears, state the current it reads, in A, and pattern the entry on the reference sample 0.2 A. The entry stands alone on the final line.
1 A
